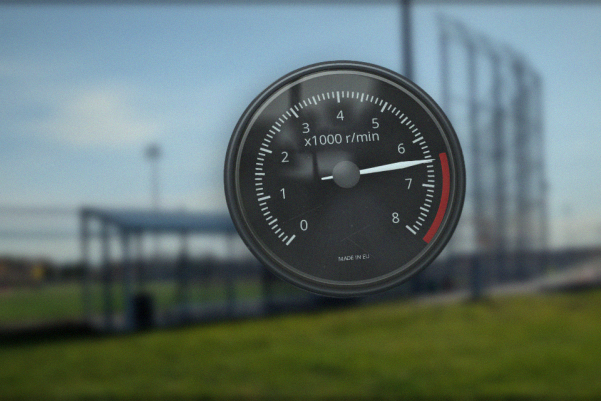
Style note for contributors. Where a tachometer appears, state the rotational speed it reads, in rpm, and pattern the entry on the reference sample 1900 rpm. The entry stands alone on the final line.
6500 rpm
